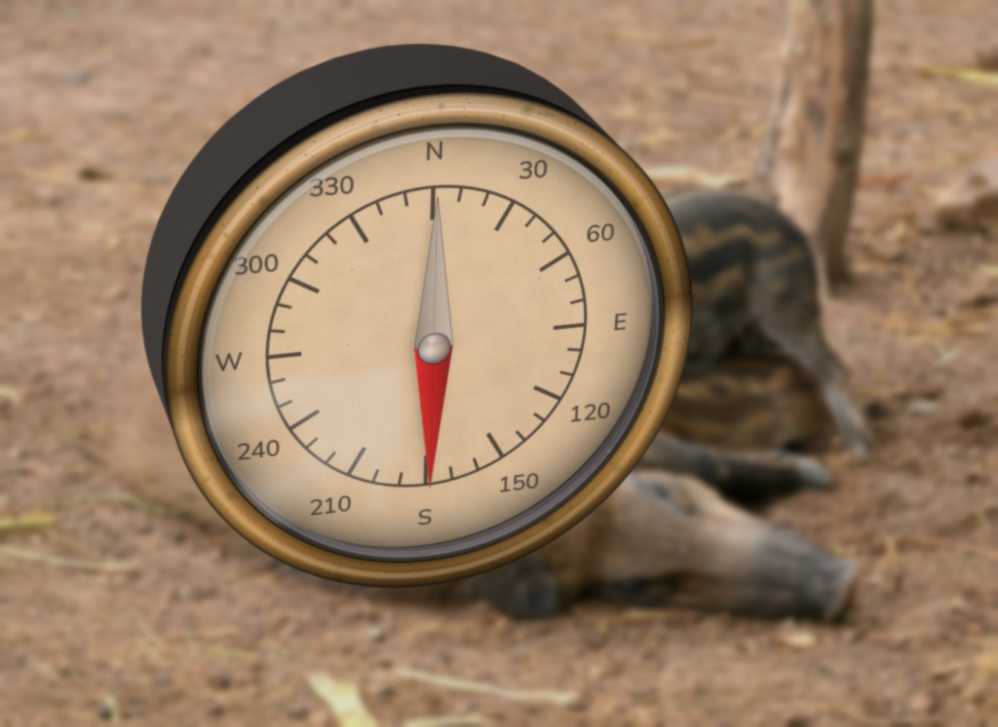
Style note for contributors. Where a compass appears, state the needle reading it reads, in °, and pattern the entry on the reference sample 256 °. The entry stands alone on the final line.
180 °
